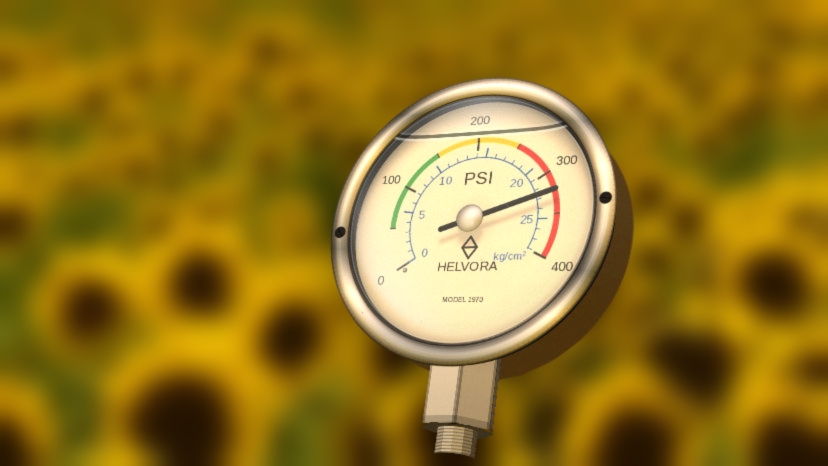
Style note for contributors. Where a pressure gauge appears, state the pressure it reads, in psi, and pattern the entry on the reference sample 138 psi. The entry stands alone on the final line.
325 psi
